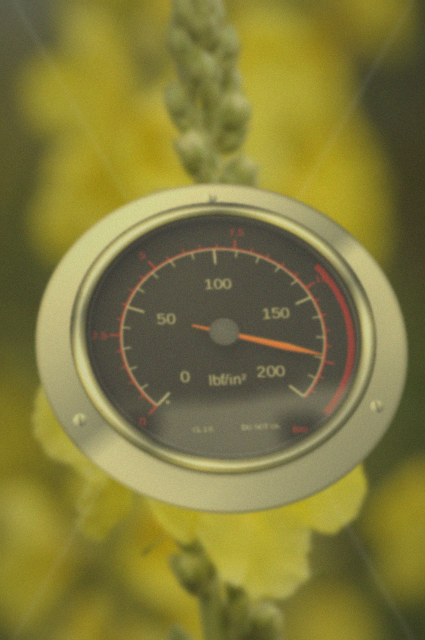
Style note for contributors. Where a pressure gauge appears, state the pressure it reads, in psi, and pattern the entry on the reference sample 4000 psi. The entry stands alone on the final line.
180 psi
